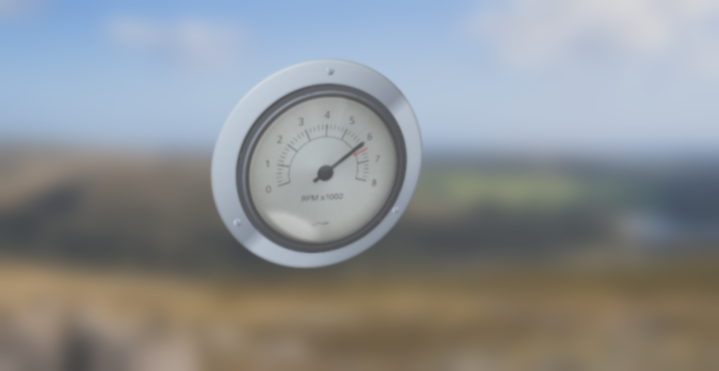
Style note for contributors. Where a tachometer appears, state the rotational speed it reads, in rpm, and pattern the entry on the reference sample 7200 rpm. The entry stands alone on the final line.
6000 rpm
